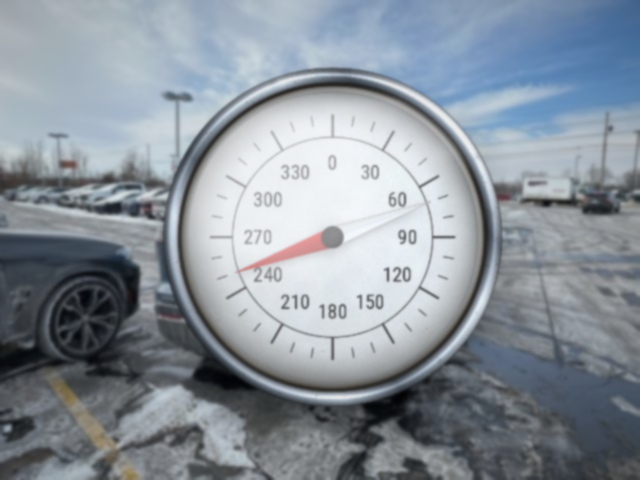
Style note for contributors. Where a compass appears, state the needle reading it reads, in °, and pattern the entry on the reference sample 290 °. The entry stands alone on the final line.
250 °
